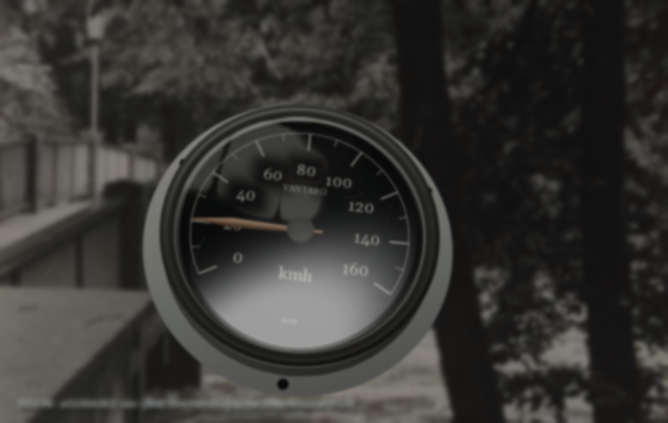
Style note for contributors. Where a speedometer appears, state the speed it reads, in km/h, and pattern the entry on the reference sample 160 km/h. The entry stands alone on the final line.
20 km/h
